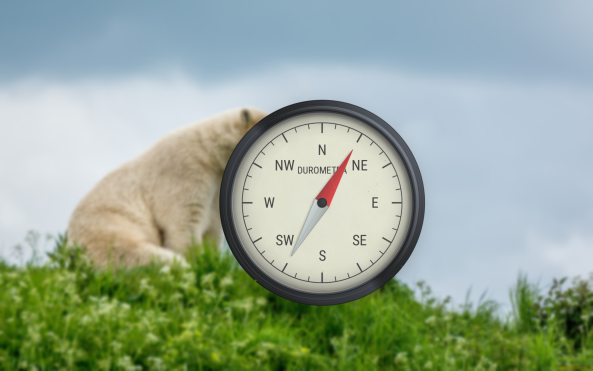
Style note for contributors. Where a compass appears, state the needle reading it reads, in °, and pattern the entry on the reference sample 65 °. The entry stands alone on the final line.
30 °
